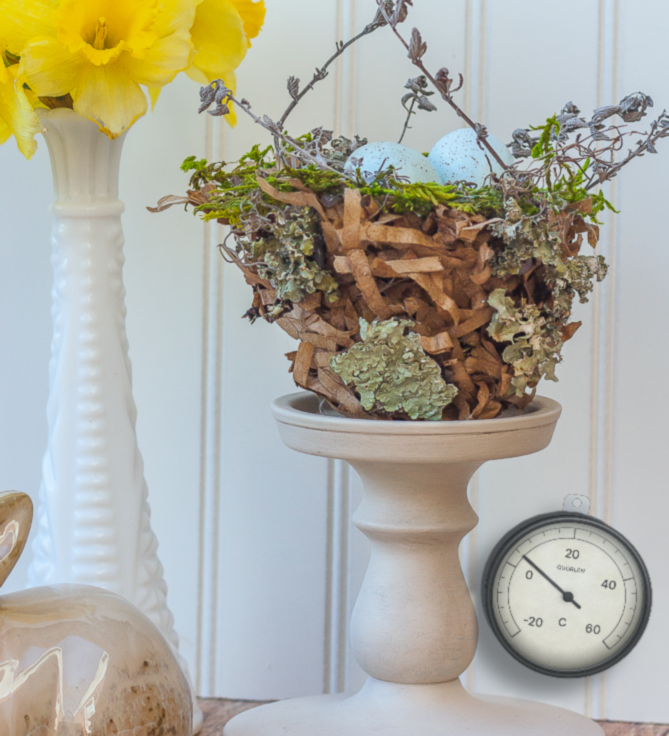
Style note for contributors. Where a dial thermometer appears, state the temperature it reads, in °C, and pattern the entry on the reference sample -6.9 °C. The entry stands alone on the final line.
4 °C
